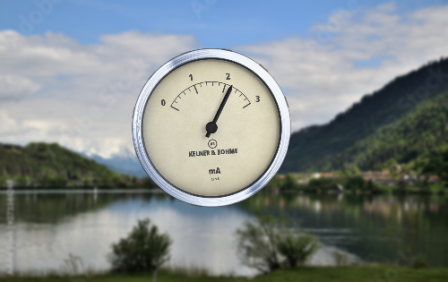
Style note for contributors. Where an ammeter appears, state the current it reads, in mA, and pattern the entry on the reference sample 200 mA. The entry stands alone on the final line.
2.2 mA
